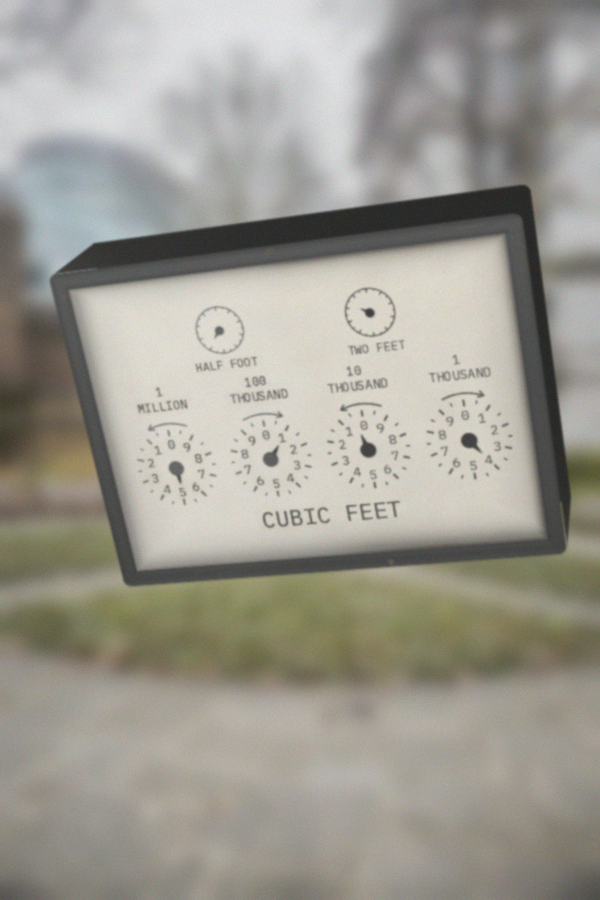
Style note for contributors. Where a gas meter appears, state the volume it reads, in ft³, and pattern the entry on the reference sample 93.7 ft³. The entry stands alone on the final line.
510400 ft³
